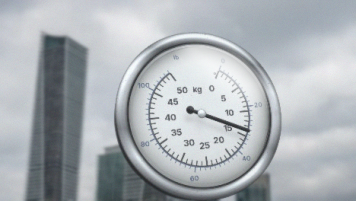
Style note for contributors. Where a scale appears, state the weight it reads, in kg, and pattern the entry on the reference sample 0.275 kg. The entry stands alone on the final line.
14 kg
